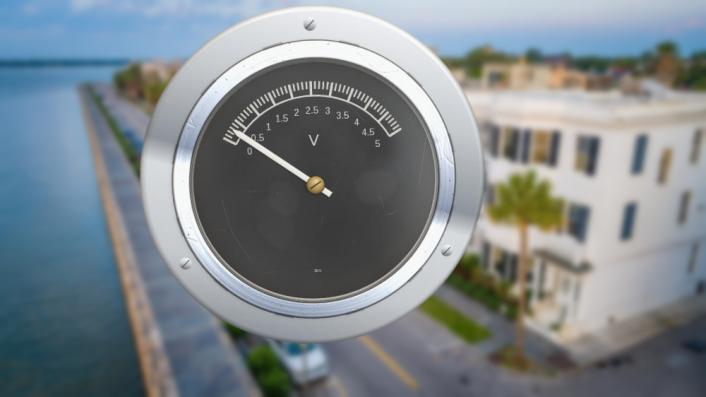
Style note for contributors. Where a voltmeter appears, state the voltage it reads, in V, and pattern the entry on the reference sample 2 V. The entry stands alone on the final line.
0.3 V
